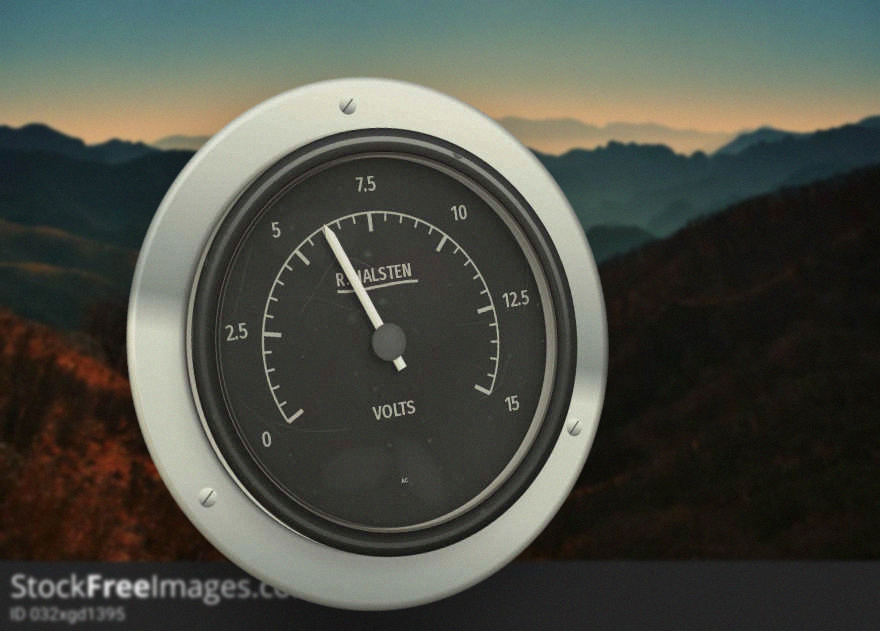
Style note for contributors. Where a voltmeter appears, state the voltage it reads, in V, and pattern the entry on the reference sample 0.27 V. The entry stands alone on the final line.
6 V
